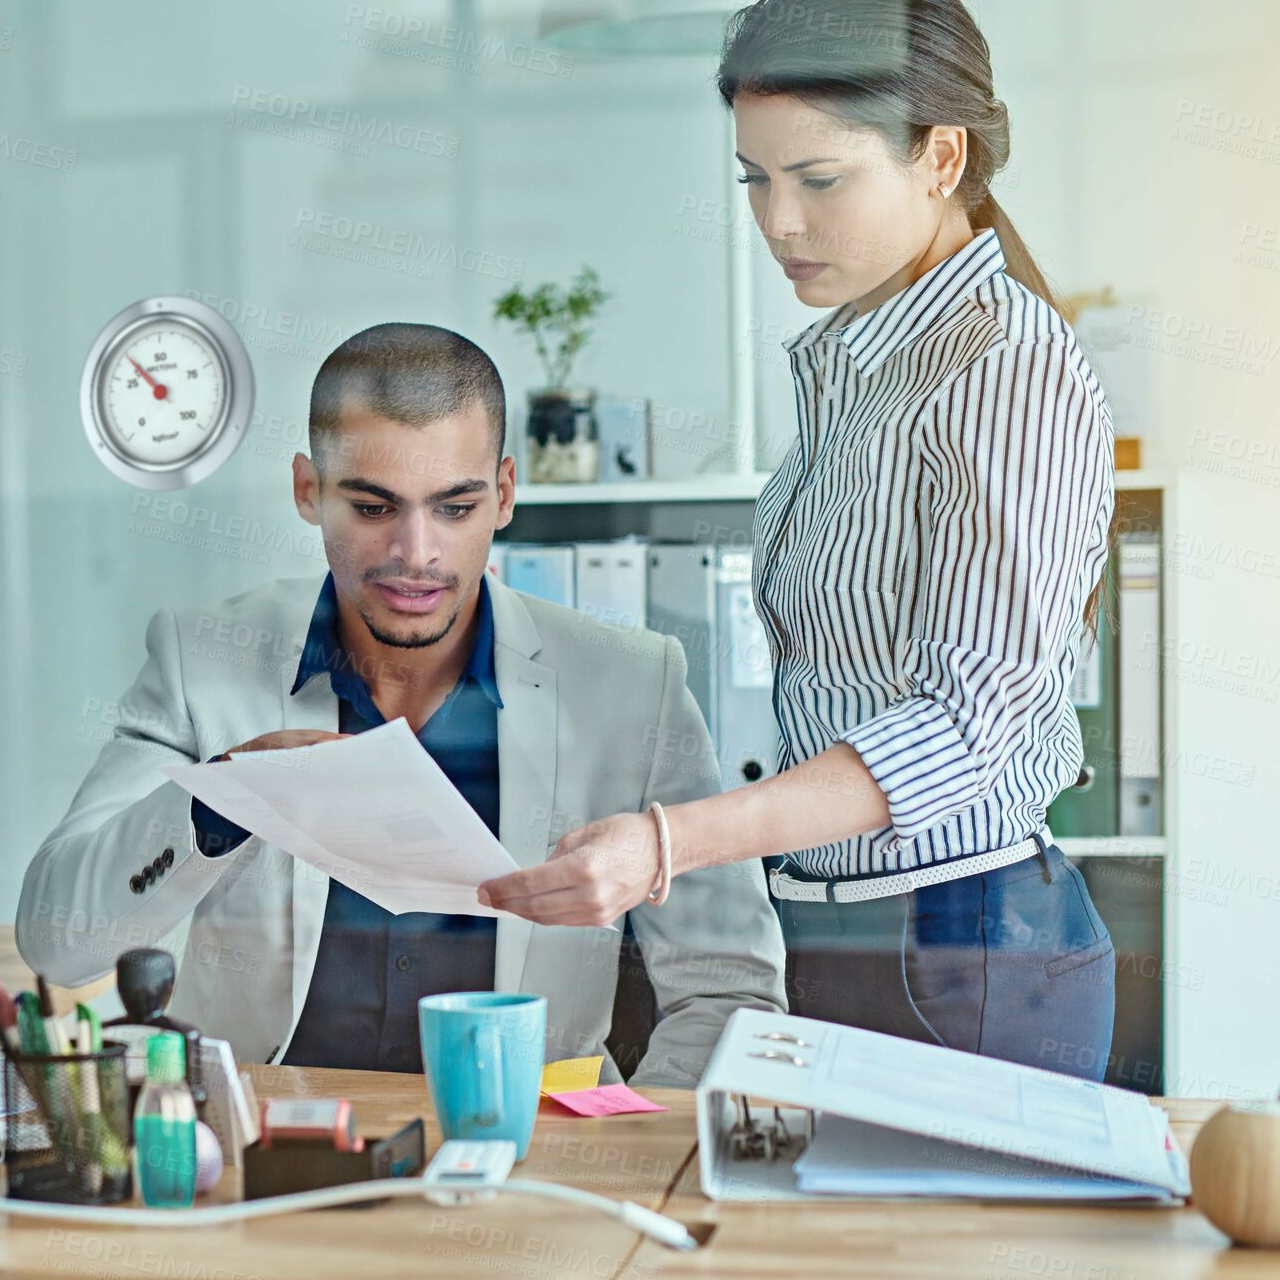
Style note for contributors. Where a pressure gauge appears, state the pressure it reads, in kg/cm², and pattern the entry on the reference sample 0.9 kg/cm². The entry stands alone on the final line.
35 kg/cm²
